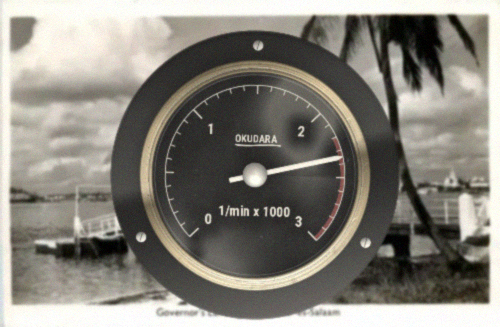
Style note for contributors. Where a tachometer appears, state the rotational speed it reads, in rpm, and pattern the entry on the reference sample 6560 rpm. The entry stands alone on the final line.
2350 rpm
